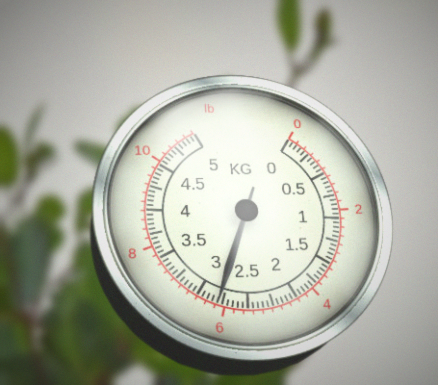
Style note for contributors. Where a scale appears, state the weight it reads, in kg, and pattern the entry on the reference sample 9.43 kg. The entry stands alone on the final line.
2.8 kg
